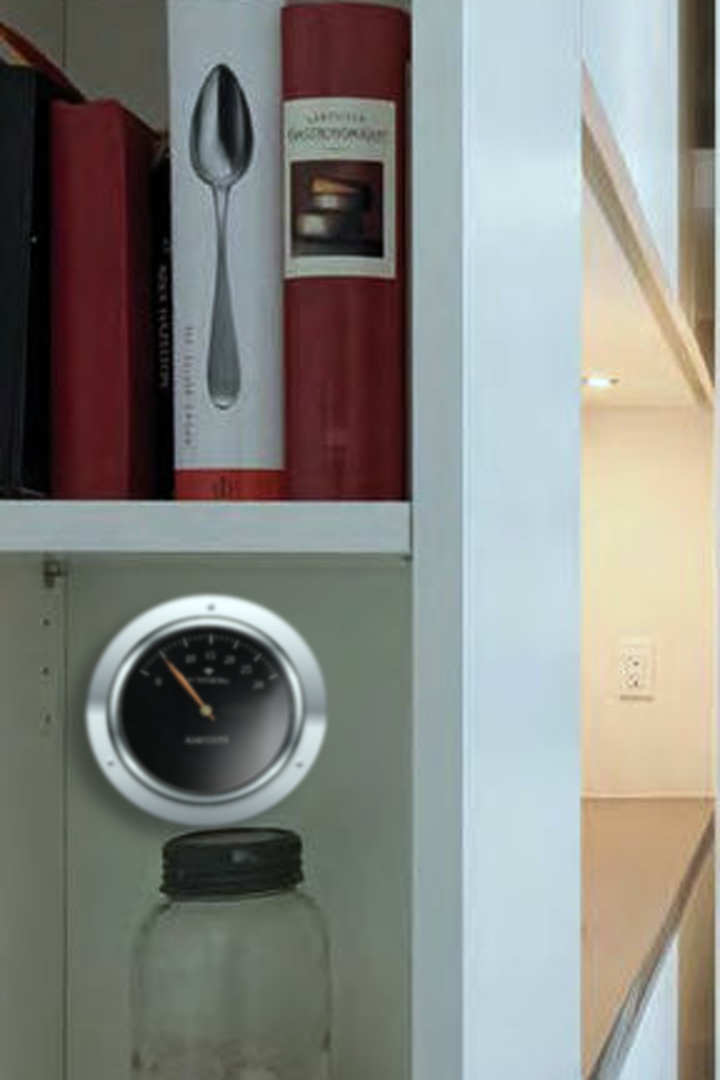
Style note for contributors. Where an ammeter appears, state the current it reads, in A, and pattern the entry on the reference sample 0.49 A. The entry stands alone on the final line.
5 A
